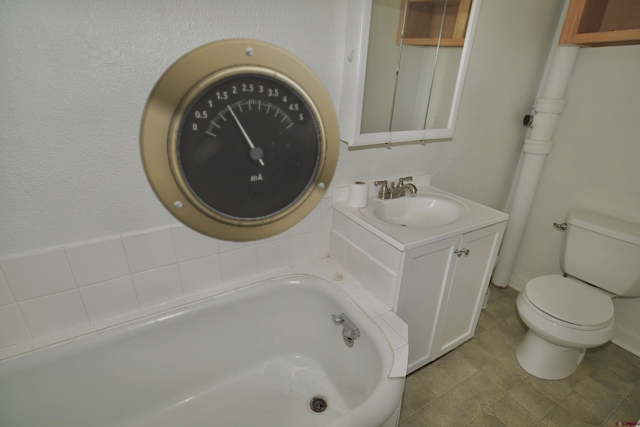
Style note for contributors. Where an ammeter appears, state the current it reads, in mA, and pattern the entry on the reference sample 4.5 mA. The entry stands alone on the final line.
1.5 mA
